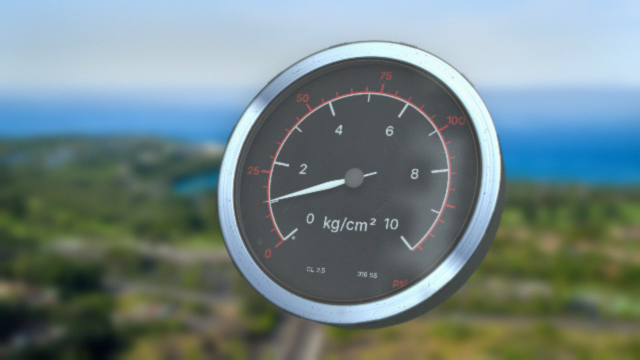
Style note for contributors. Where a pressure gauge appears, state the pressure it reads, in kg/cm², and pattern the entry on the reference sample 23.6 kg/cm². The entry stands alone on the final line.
1 kg/cm²
